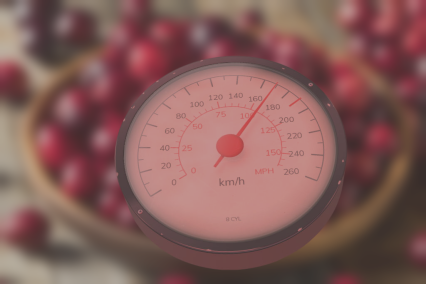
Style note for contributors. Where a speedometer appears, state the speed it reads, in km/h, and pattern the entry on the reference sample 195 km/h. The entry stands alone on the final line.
170 km/h
